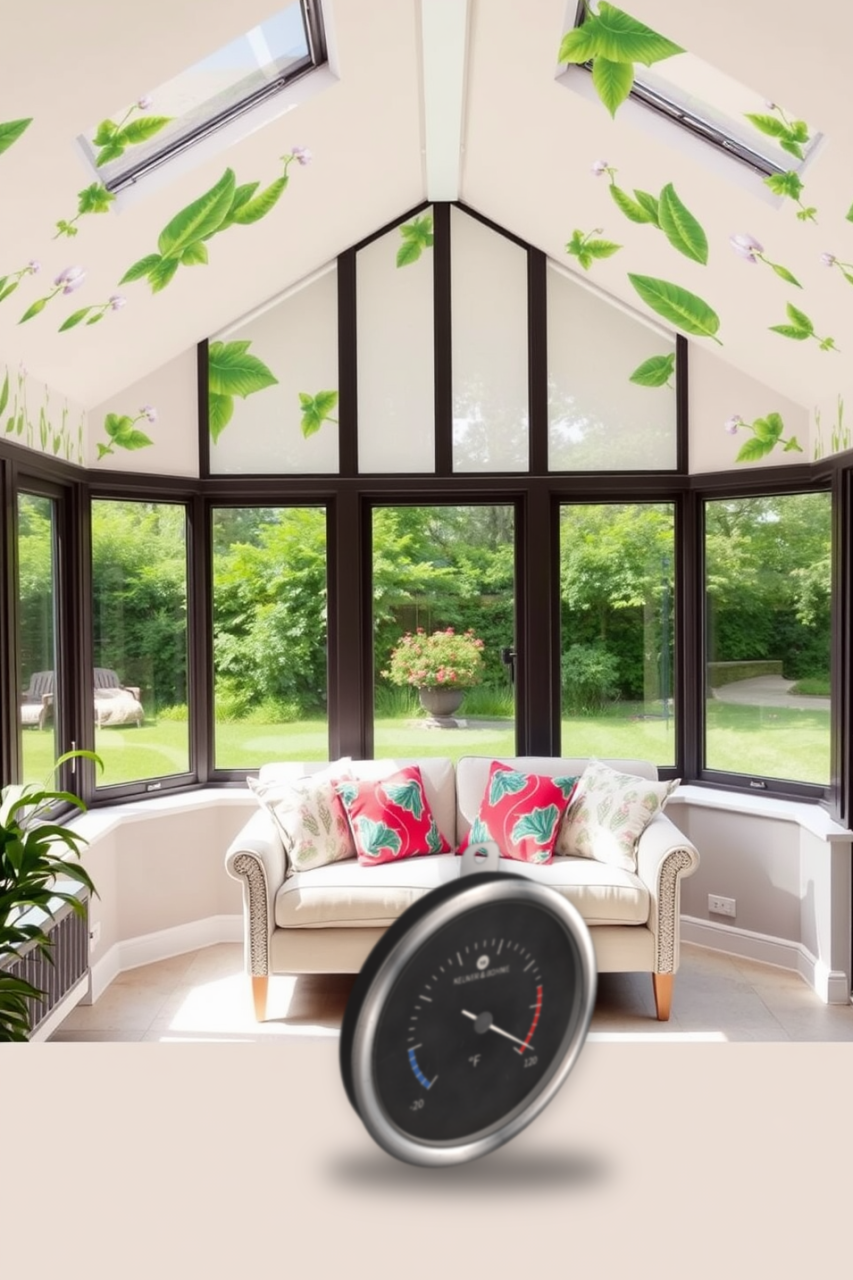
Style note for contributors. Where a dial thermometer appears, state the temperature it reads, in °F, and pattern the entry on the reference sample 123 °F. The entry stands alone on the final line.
116 °F
